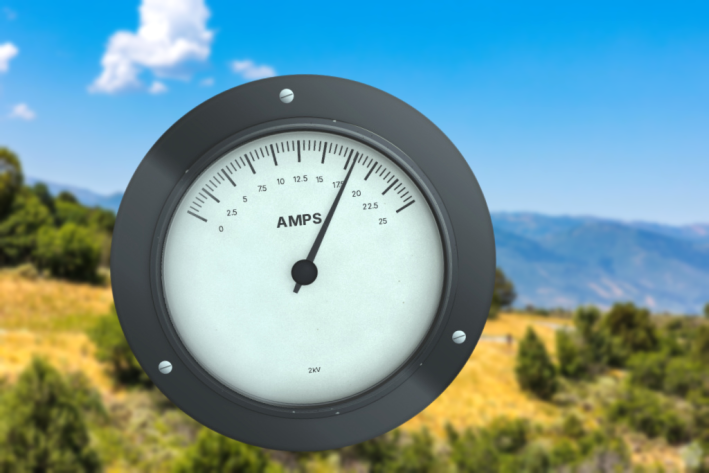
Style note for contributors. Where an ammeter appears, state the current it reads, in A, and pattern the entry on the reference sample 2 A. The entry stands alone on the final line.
18 A
